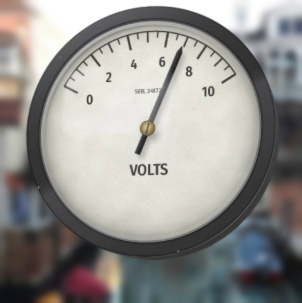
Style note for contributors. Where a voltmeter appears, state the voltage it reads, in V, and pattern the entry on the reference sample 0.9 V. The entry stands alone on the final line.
7 V
